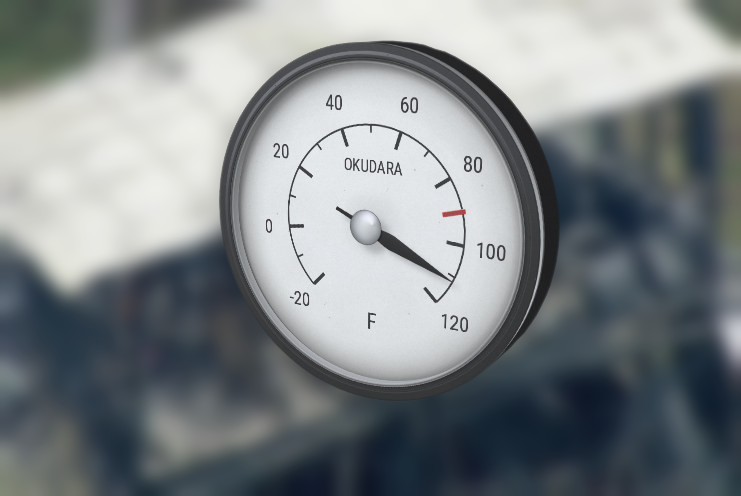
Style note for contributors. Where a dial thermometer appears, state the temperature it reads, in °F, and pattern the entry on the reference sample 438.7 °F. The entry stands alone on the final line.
110 °F
